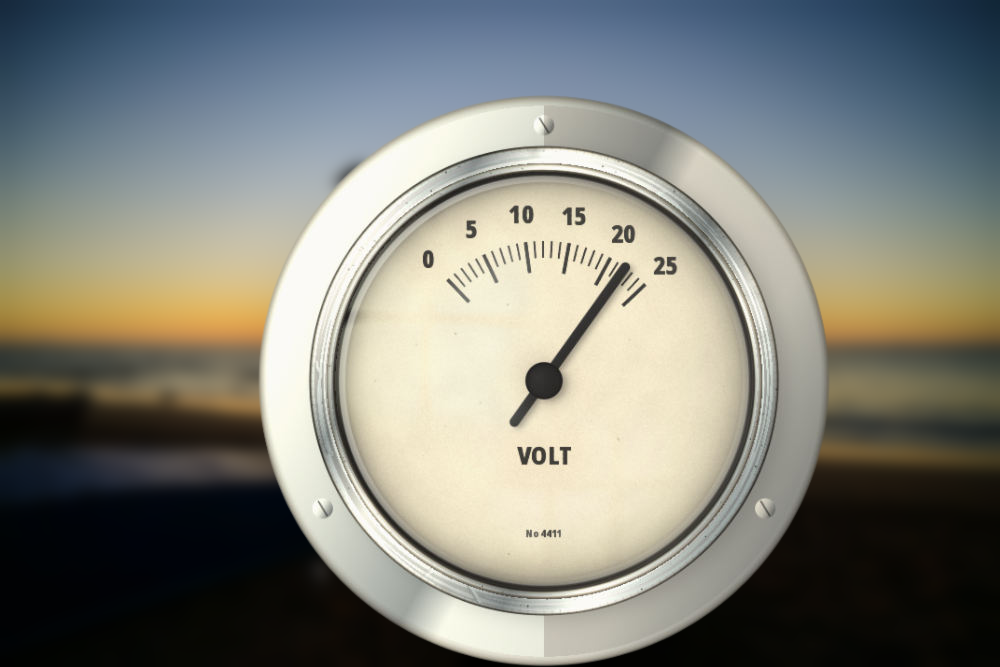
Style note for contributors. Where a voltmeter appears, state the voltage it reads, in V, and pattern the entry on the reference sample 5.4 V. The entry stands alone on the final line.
22 V
